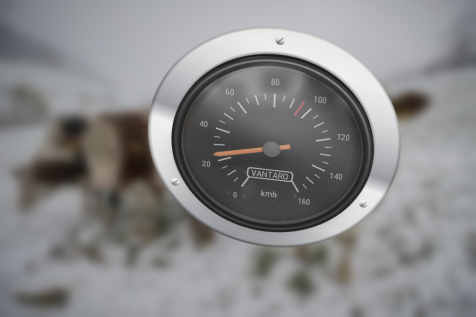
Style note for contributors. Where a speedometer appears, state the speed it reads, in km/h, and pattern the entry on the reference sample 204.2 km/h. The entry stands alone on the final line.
25 km/h
